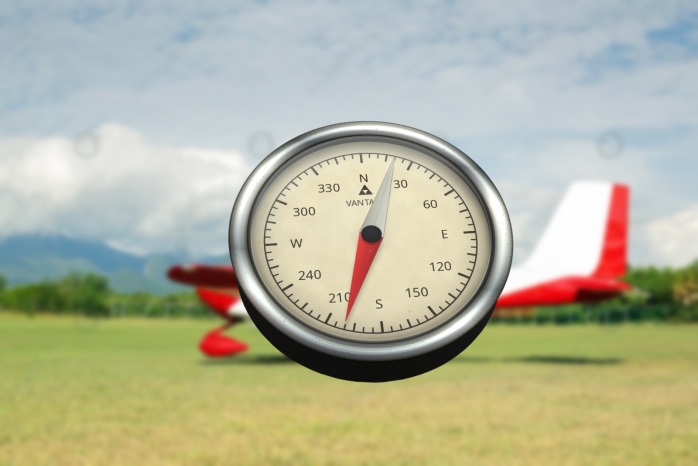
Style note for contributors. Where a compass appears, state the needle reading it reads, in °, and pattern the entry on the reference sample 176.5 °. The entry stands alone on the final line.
200 °
